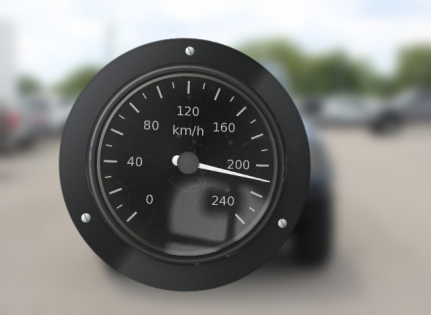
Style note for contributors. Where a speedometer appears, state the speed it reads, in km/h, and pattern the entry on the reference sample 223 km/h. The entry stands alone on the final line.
210 km/h
